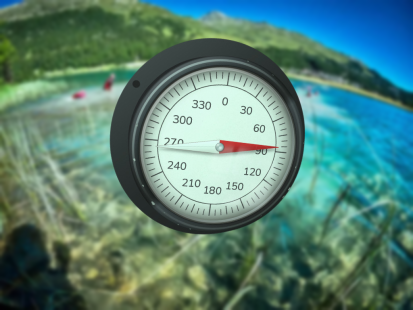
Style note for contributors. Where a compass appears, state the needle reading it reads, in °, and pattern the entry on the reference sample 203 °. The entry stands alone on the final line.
85 °
